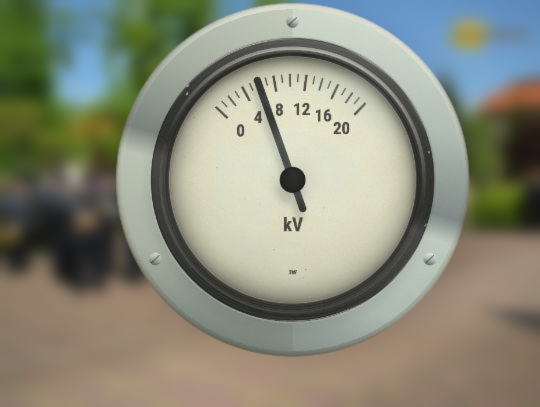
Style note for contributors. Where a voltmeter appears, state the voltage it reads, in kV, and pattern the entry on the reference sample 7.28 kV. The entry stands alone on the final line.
6 kV
